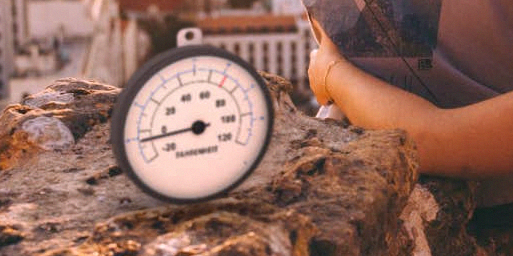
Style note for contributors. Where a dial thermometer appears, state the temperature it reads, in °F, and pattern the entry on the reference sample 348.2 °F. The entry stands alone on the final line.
-5 °F
